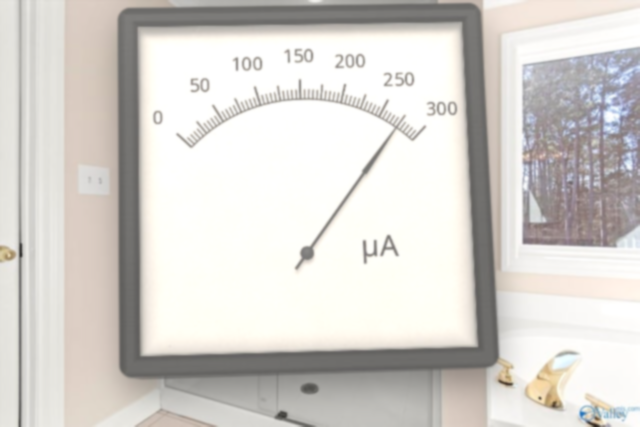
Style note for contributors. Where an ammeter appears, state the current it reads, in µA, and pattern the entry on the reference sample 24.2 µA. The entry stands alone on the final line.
275 µA
